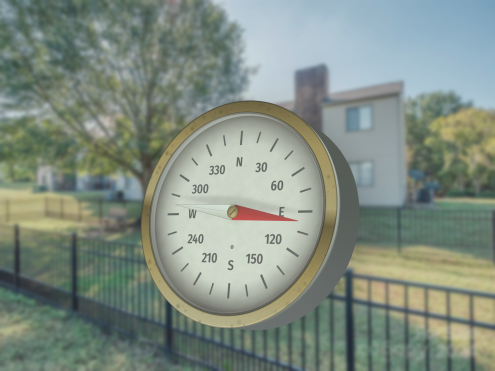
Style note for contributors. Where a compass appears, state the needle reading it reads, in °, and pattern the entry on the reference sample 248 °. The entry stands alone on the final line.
97.5 °
